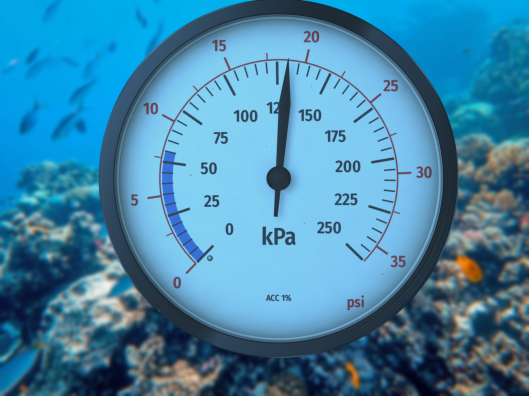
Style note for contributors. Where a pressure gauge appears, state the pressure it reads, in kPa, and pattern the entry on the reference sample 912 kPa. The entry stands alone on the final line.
130 kPa
